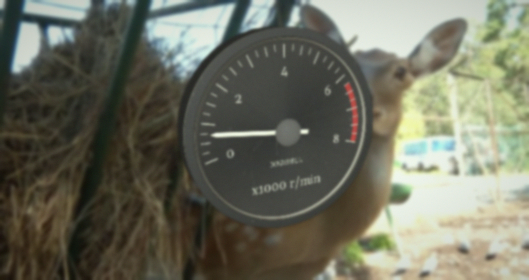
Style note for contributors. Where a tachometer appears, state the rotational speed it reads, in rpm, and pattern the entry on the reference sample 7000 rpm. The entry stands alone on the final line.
750 rpm
